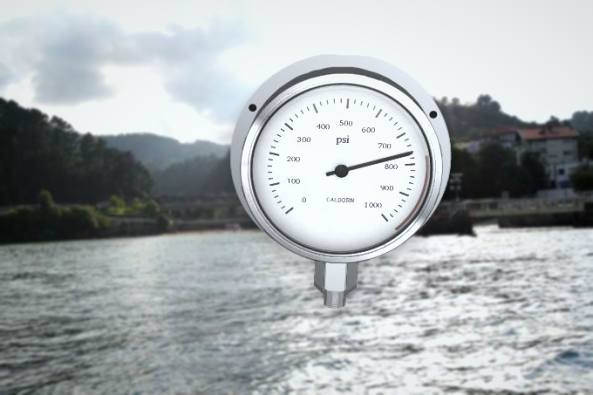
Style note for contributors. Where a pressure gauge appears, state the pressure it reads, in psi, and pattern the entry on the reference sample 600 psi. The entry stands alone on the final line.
760 psi
